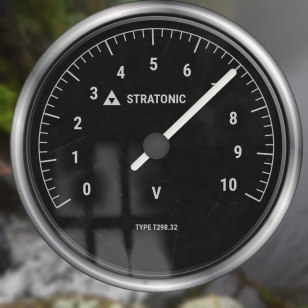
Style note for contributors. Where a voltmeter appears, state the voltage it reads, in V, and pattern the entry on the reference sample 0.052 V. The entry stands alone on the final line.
7 V
